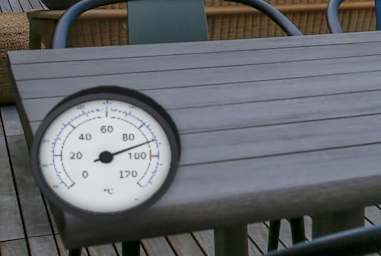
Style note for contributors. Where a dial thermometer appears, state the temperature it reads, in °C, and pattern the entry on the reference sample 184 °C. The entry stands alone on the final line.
90 °C
